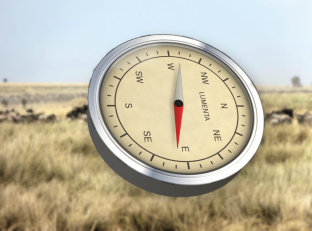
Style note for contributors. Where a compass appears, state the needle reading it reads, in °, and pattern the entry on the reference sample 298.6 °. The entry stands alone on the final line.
100 °
